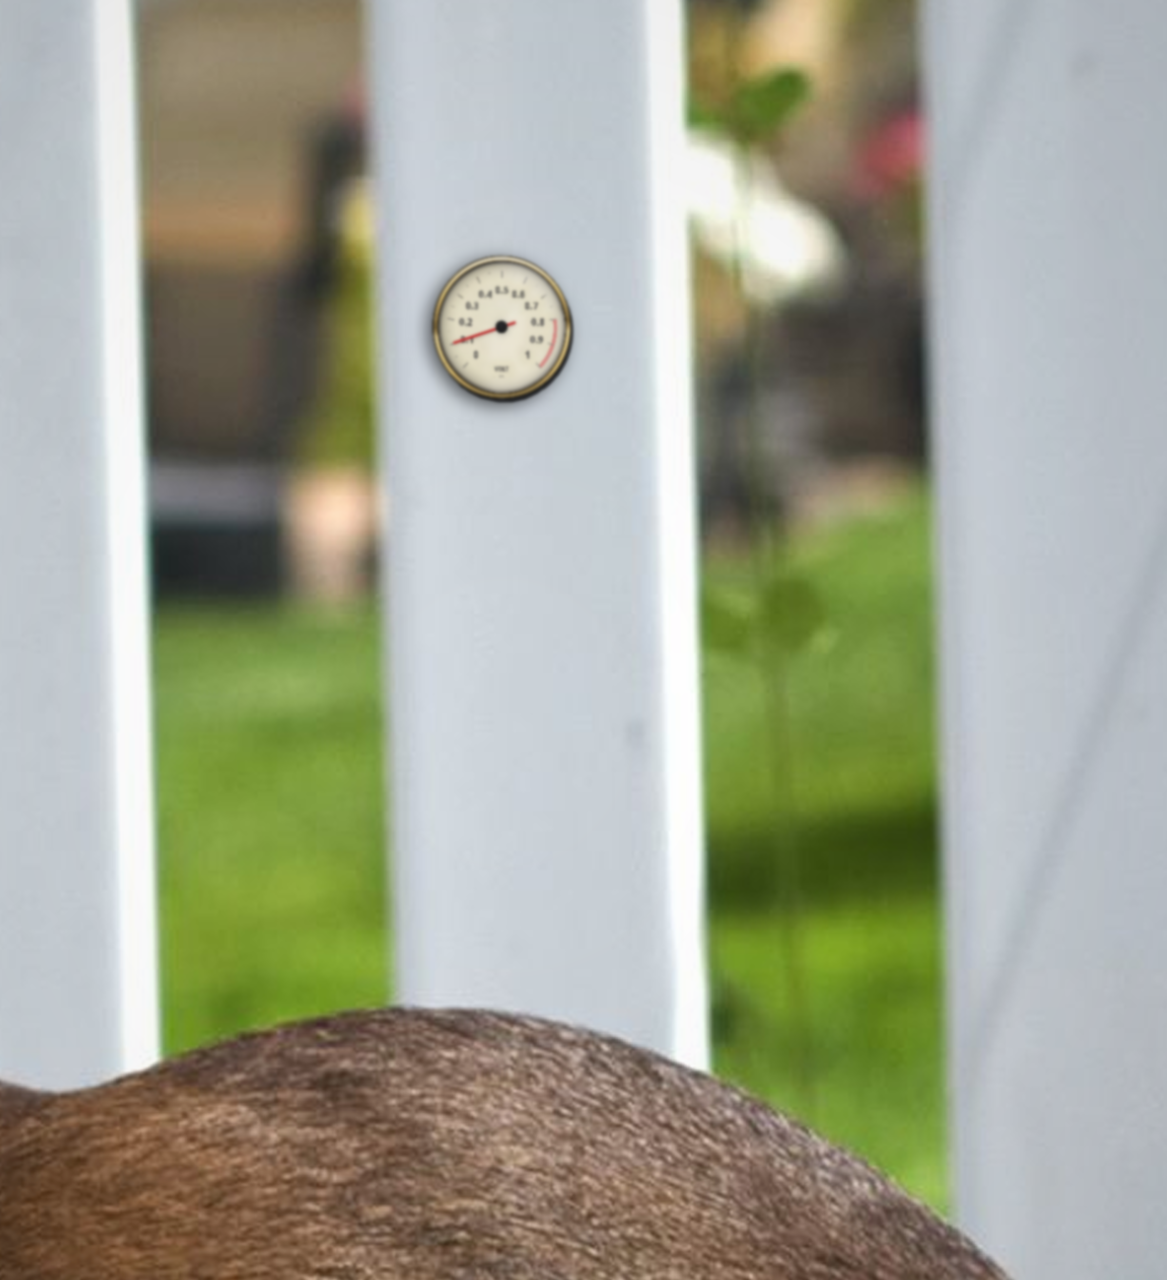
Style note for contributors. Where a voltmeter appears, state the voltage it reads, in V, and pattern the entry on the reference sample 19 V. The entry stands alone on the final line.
0.1 V
